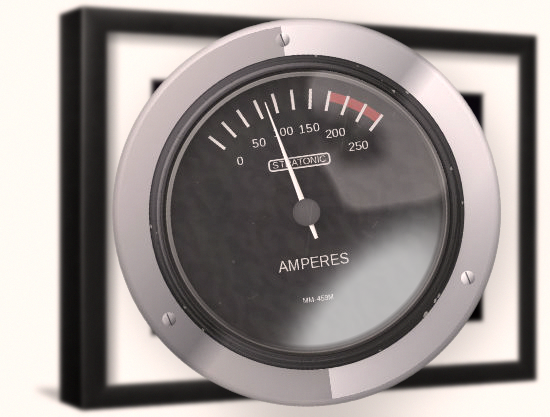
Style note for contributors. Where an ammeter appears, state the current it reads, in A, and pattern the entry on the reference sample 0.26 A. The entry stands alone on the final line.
87.5 A
